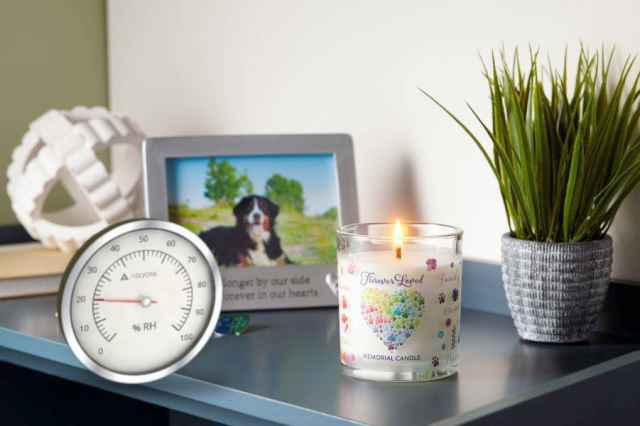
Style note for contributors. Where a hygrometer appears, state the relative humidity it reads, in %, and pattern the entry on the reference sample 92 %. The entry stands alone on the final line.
20 %
